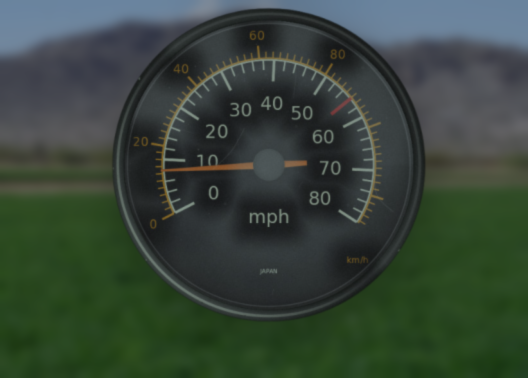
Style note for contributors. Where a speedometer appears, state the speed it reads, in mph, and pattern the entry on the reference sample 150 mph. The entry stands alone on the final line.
8 mph
